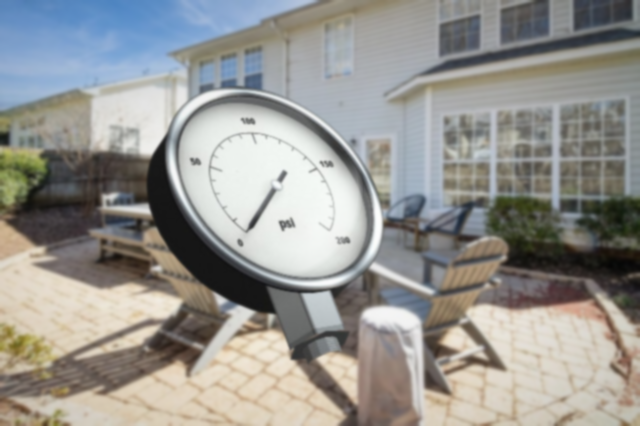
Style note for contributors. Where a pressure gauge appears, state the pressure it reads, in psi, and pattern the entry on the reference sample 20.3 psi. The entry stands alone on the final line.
0 psi
